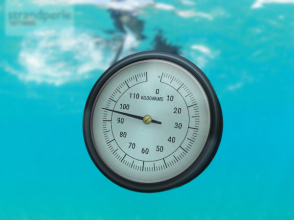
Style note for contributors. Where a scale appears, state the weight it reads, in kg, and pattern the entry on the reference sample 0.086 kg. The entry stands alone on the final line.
95 kg
